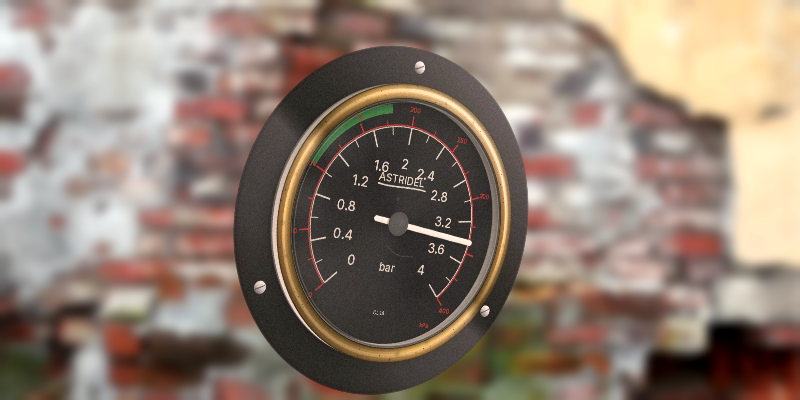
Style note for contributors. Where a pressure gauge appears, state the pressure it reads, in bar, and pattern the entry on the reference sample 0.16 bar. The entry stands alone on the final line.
3.4 bar
